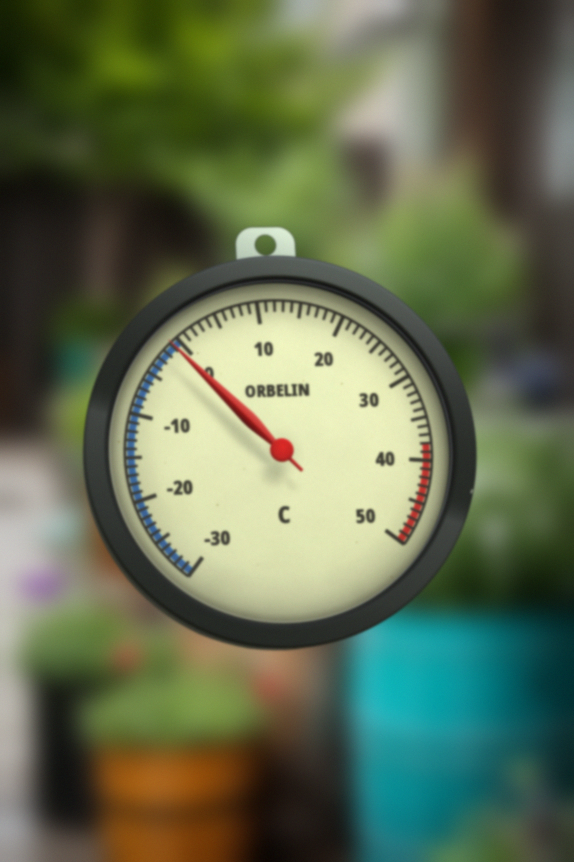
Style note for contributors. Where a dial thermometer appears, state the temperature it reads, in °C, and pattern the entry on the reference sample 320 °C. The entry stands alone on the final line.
-1 °C
